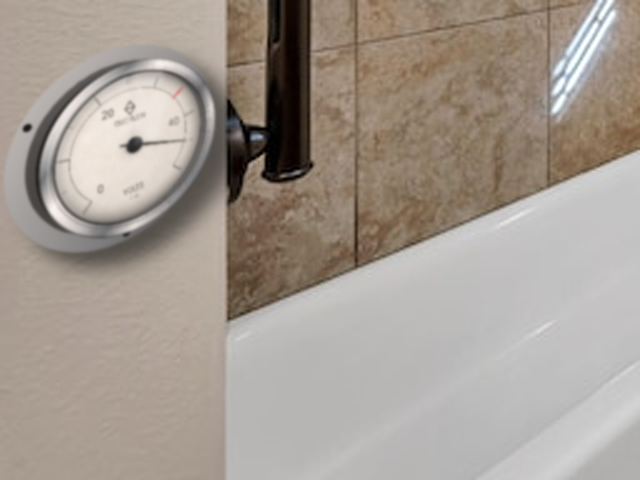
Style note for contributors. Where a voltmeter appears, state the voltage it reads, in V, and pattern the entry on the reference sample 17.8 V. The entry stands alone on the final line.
45 V
